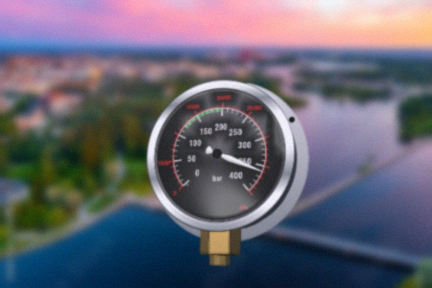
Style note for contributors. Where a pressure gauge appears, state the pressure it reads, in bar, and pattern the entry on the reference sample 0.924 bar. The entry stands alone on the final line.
360 bar
